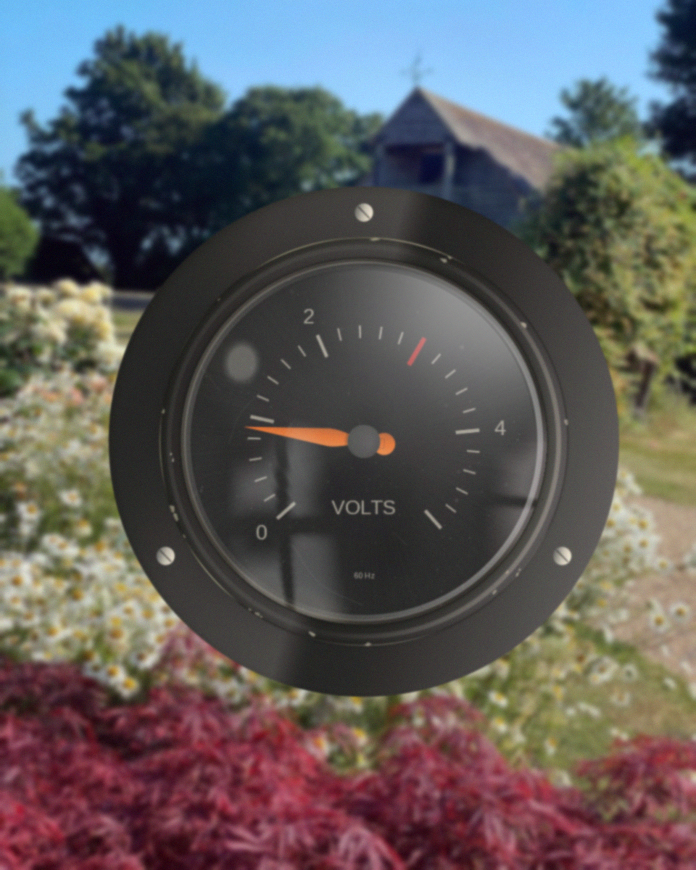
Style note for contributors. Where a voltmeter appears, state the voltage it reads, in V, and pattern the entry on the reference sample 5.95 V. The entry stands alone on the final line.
0.9 V
